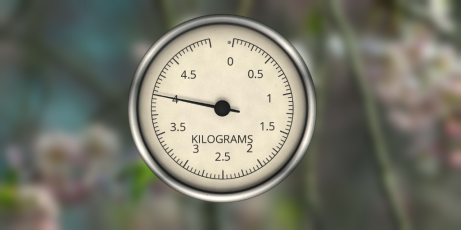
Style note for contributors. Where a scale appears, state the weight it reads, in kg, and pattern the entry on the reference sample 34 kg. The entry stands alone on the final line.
4 kg
